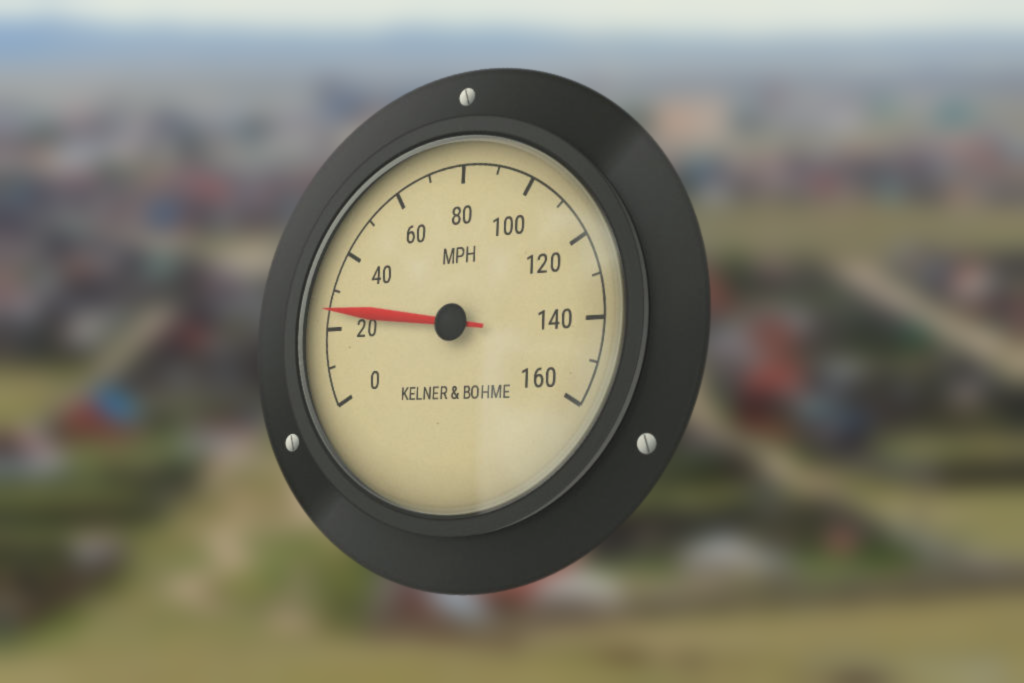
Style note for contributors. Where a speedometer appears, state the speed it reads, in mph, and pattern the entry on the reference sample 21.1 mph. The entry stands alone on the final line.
25 mph
